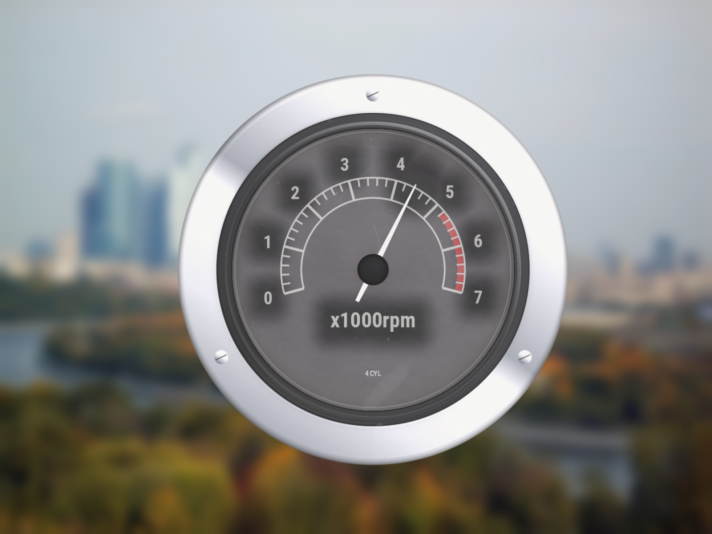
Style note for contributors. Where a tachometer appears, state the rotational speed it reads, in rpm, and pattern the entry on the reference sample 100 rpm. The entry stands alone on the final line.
4400 rpm
